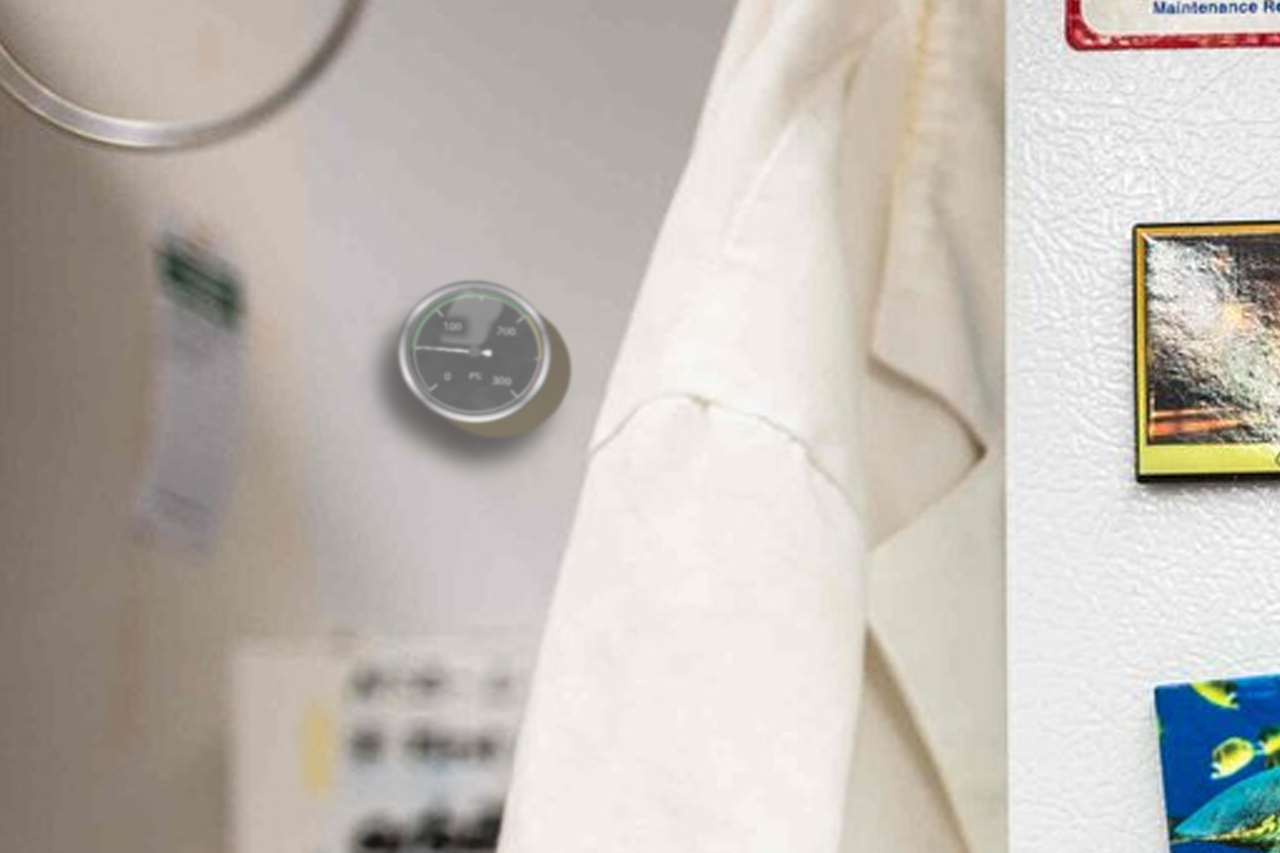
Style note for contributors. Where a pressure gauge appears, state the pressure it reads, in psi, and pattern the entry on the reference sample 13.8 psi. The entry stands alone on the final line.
50 psi
